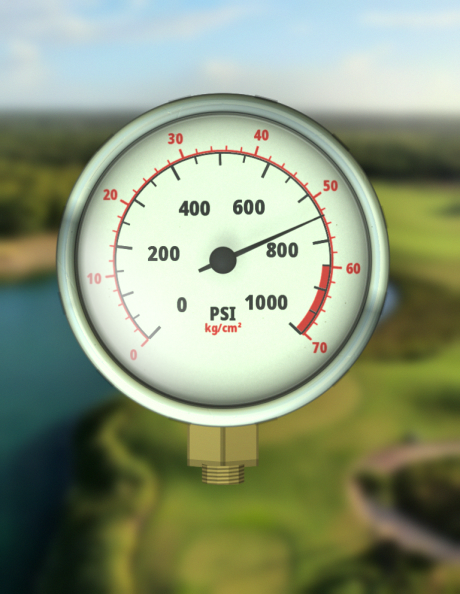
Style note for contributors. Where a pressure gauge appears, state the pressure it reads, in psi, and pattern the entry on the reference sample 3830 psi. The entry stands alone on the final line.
750 psi
